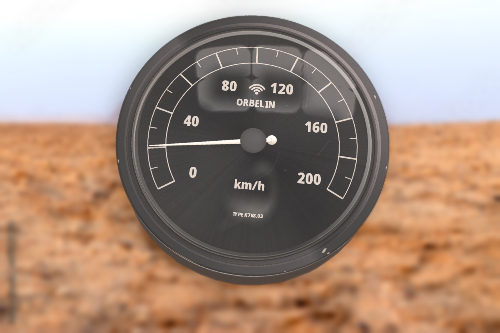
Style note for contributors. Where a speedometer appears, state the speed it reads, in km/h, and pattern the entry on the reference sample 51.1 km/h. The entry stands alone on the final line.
20 km/h
